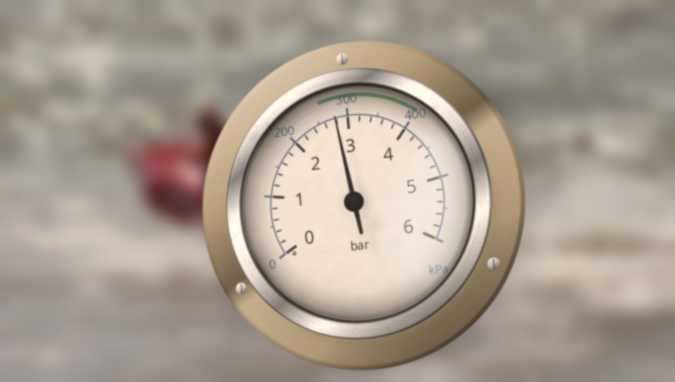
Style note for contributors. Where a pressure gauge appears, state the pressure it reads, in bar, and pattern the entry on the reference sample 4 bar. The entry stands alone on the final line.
2.8 bar
